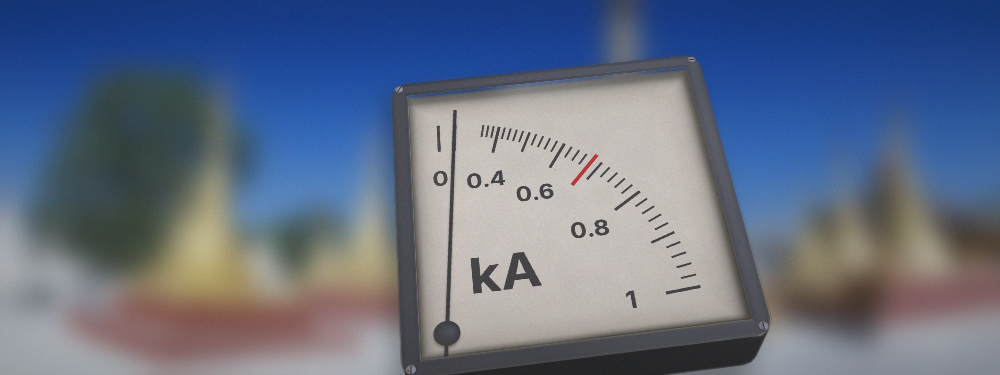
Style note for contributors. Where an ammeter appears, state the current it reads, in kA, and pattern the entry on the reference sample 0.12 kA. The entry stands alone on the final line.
0.2 kA
